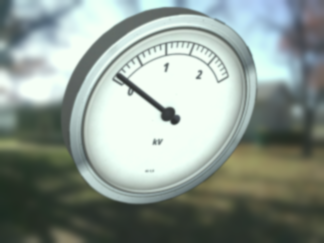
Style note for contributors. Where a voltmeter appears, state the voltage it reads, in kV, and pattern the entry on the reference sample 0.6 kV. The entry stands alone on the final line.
0.1 kV
